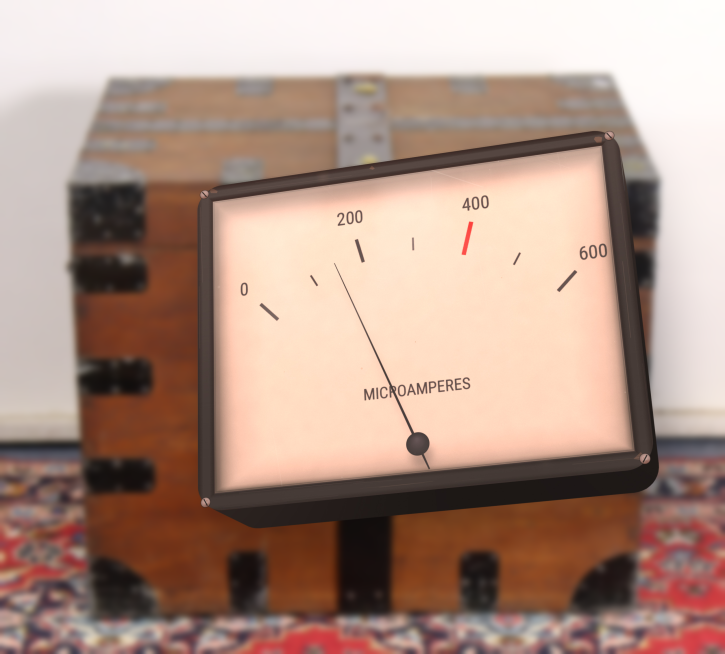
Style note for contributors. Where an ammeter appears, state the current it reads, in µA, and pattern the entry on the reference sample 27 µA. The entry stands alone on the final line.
150 µA
